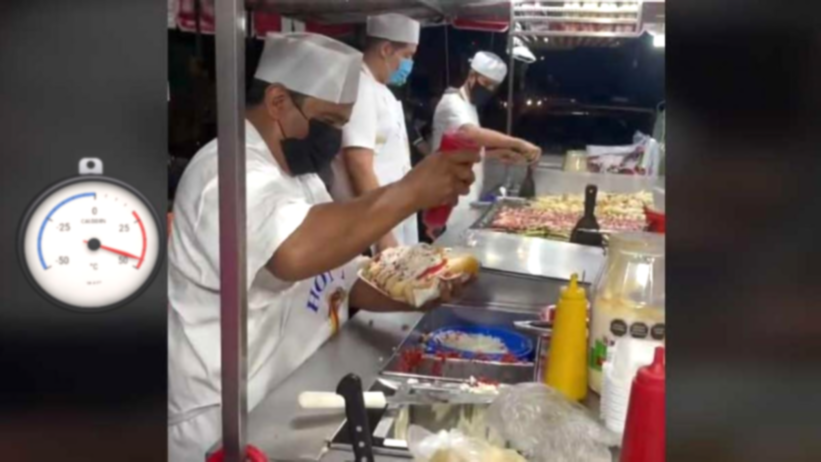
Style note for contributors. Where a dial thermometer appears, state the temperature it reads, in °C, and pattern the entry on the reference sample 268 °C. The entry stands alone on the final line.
45 °C
